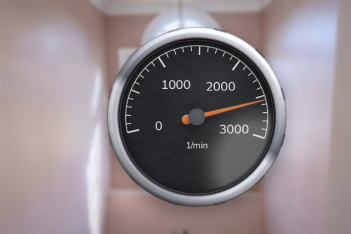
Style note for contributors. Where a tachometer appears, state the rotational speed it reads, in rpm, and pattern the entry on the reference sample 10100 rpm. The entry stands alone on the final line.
2550 rpm
